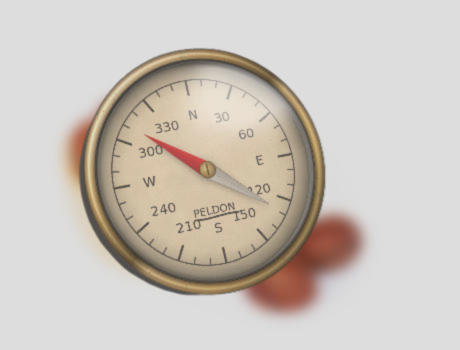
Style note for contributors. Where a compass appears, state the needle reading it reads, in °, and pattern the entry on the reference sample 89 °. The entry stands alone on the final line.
310 °
